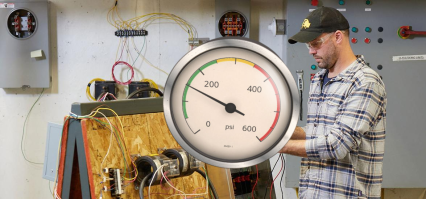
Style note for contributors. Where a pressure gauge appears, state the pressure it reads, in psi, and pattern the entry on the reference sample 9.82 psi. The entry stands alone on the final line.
150 psi
